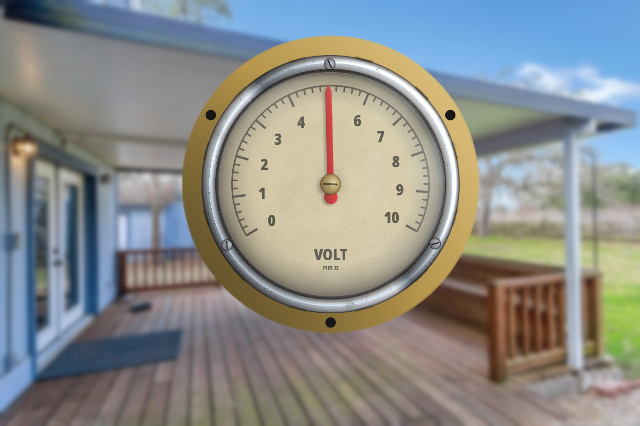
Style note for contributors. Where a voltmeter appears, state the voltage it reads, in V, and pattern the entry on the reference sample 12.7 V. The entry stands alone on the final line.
5 V
